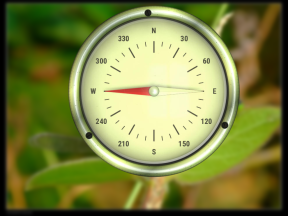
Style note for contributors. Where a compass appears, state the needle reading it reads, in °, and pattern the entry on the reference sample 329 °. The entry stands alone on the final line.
270 °
